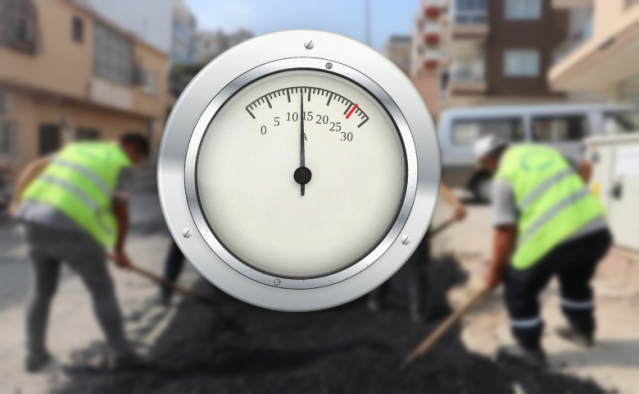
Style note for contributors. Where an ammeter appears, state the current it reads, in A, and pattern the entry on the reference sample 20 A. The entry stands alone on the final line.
13 A
